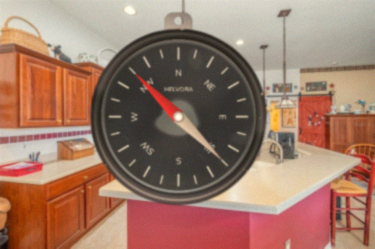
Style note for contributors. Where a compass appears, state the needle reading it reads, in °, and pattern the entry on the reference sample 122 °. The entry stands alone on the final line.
315 °
